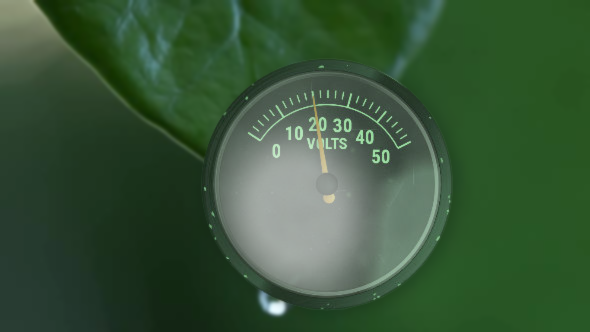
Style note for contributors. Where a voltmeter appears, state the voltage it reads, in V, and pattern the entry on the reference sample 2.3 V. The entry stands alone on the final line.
20 V
